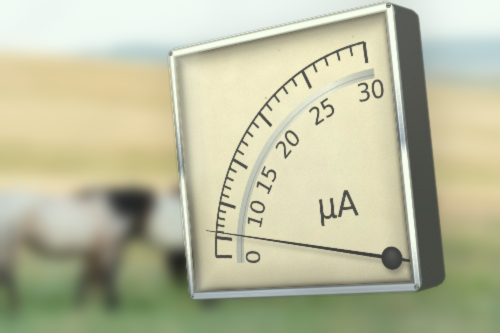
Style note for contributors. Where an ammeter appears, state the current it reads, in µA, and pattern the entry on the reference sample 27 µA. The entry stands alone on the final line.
6 µA
